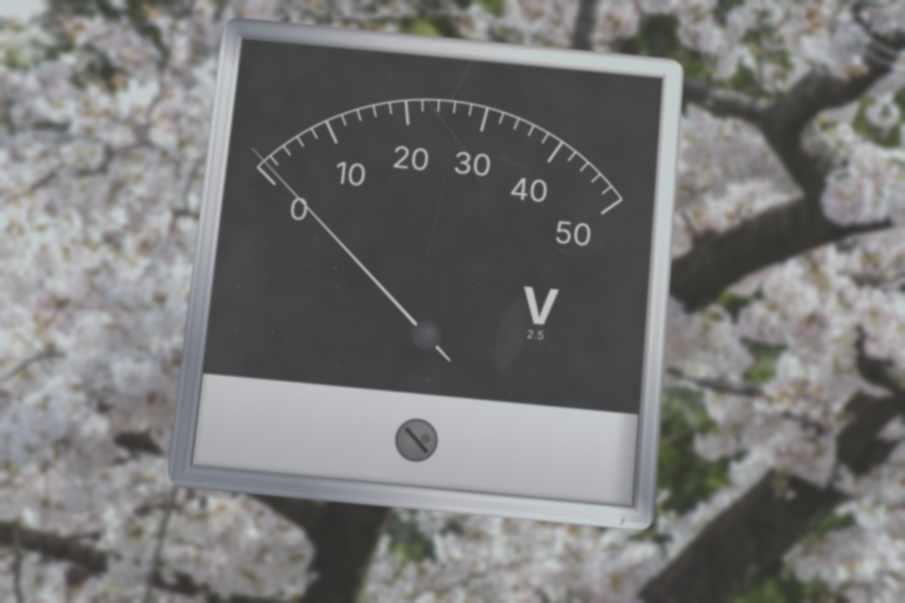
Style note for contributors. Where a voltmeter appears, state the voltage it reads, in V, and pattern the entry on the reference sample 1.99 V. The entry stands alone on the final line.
1 V
